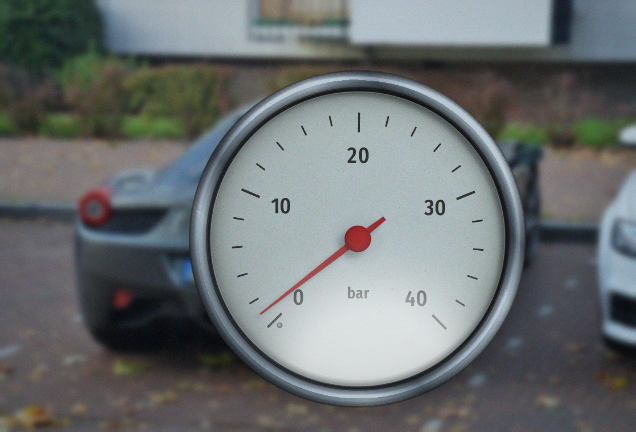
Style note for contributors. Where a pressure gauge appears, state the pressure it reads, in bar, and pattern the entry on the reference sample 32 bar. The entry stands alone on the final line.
1 bar
